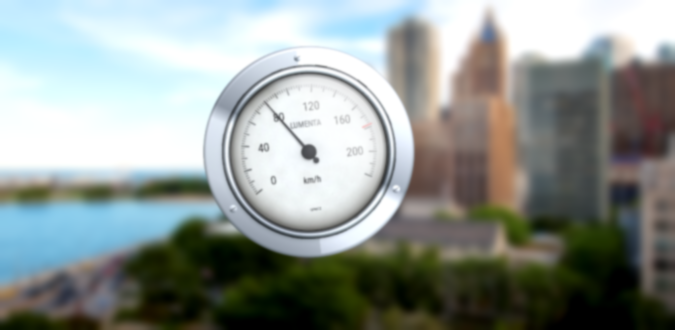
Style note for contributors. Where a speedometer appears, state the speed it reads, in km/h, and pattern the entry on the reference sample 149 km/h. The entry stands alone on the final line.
80 km/h
